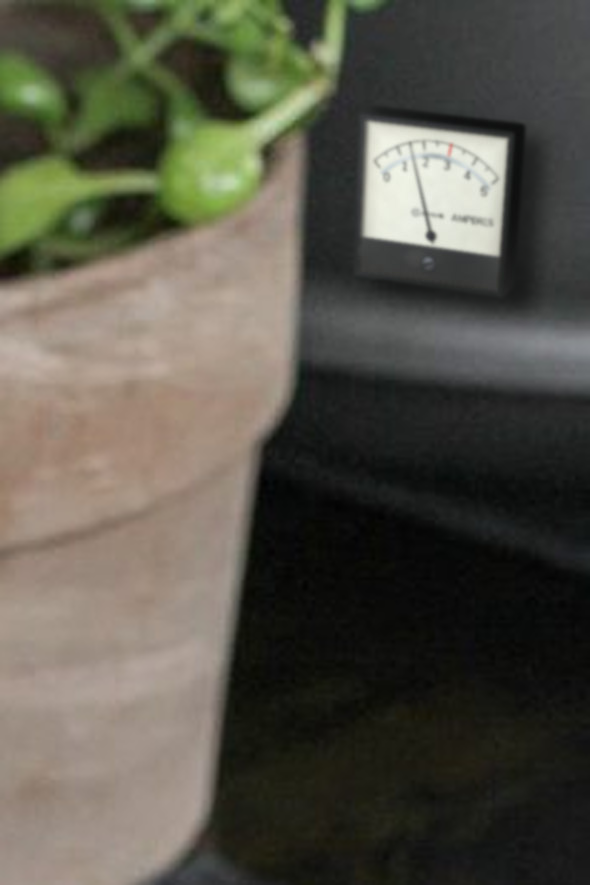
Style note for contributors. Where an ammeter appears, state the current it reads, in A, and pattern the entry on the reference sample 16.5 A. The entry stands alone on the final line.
1.5 A
